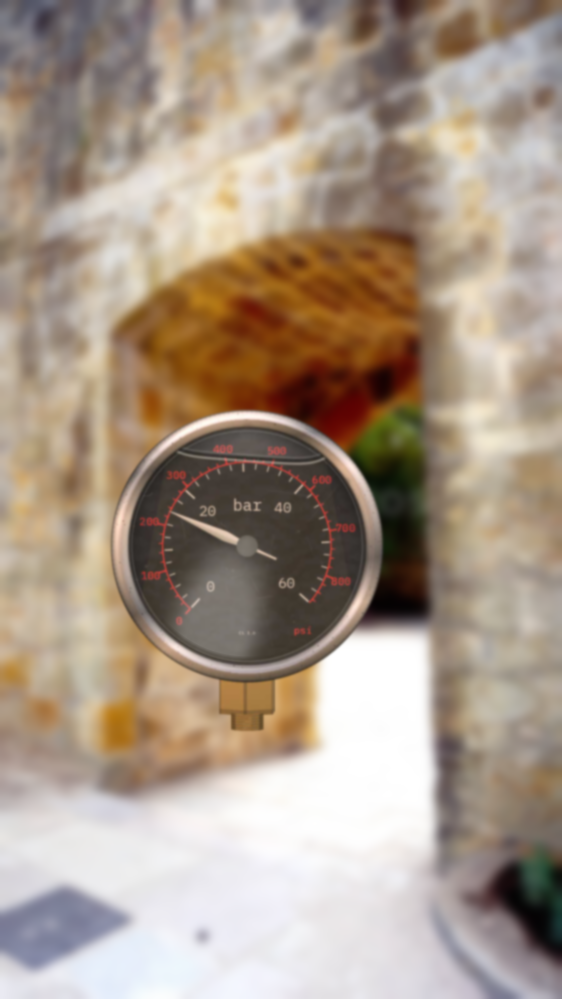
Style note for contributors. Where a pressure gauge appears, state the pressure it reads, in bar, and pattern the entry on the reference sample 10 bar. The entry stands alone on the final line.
16 bar
